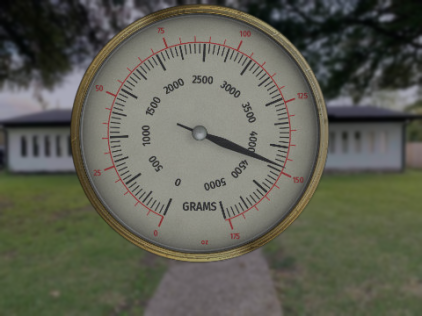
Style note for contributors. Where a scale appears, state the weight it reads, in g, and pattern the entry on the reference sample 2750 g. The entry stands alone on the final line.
4200 g
